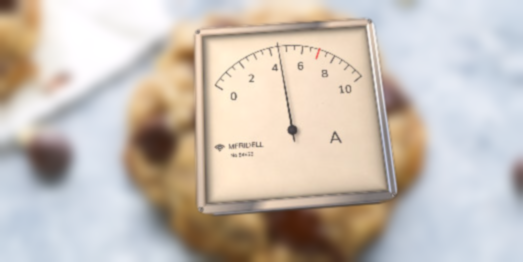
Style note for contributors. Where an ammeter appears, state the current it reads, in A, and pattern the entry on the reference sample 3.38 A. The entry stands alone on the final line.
4.5 A
